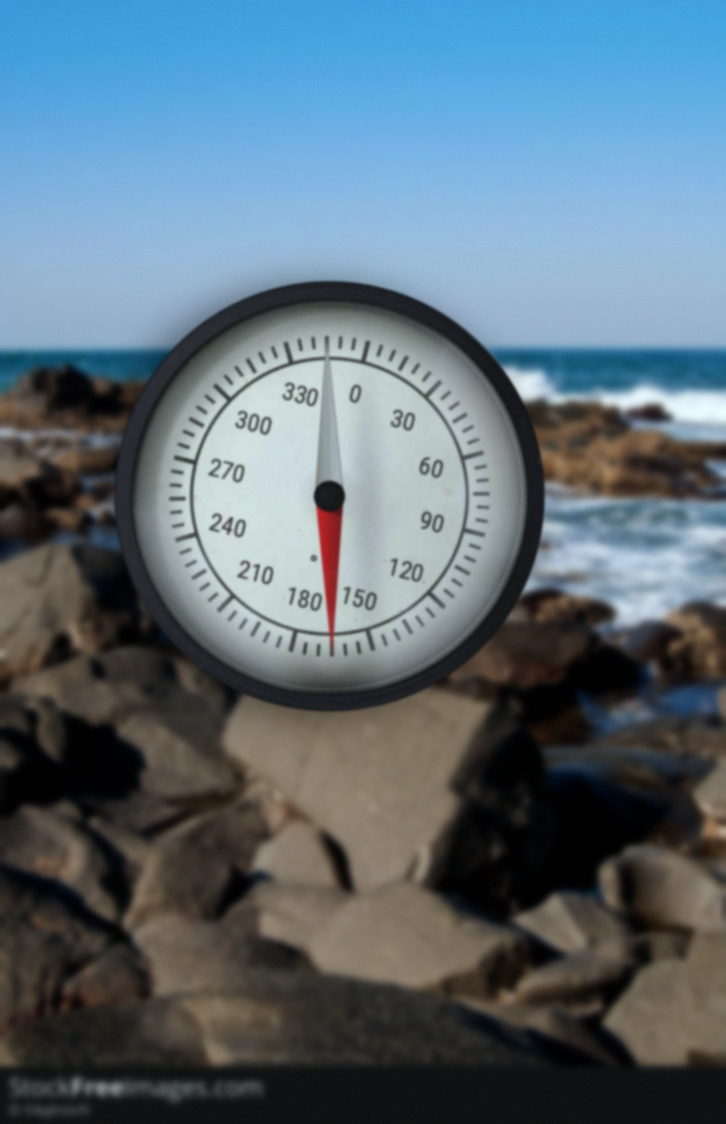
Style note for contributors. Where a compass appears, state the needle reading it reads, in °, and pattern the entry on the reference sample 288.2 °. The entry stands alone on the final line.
165 °
